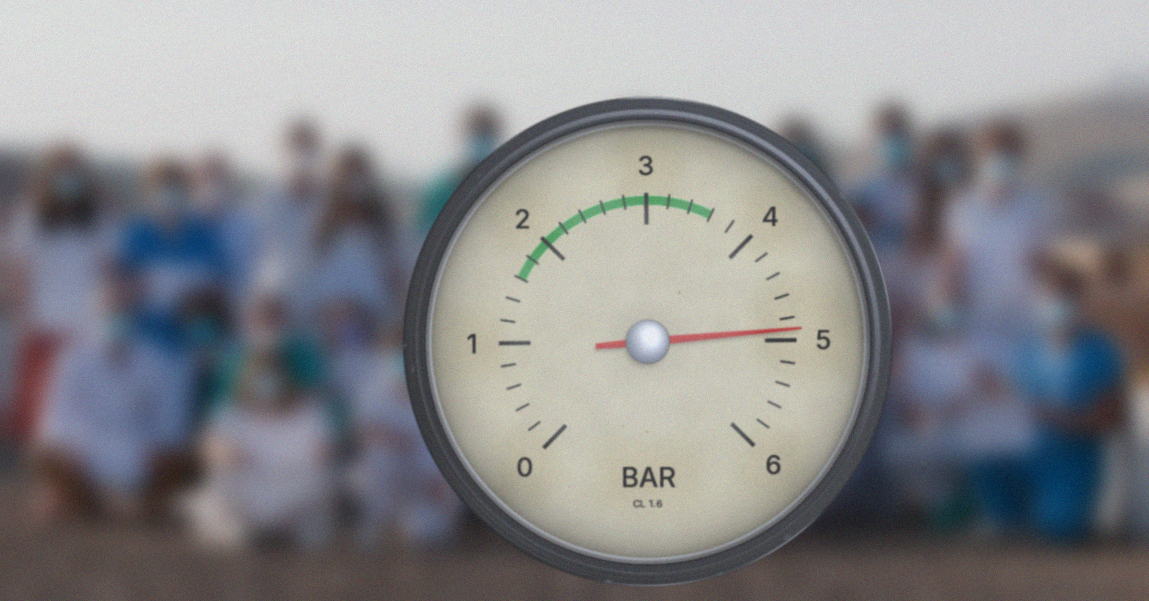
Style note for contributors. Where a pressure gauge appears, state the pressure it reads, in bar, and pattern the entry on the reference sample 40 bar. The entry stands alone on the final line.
4.9 bar
